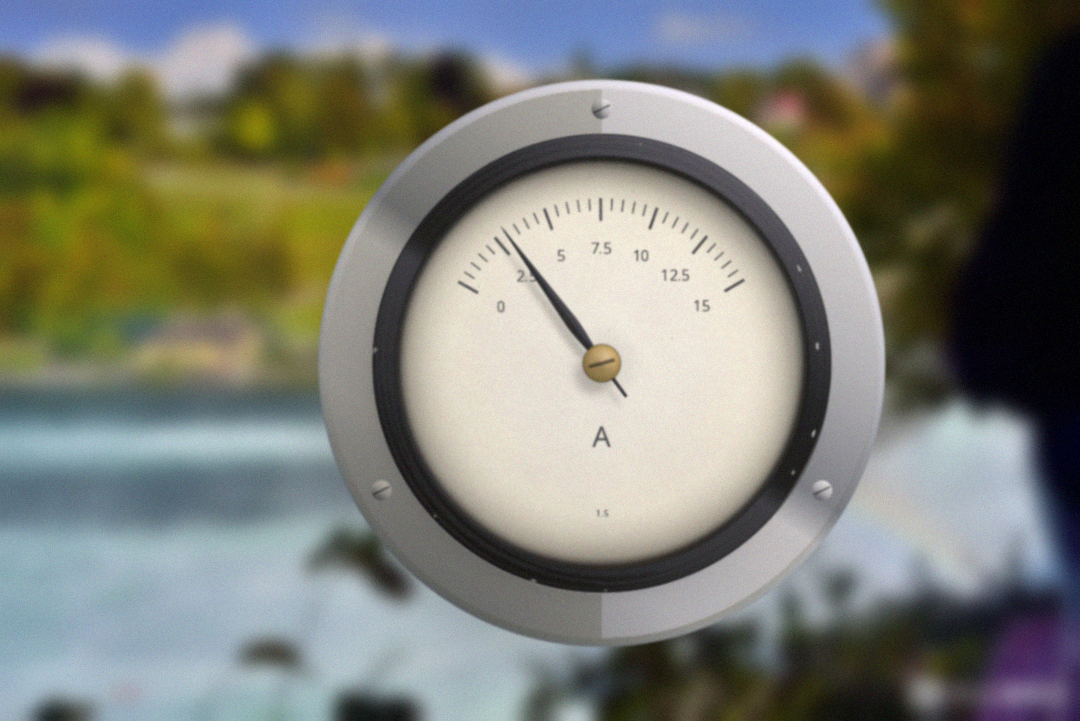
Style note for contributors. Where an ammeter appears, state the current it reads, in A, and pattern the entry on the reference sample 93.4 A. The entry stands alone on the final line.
3 A
